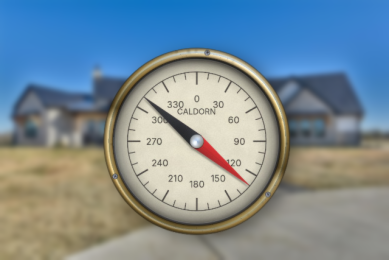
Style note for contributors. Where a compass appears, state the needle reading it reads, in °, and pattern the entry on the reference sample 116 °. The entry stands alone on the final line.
130 °
